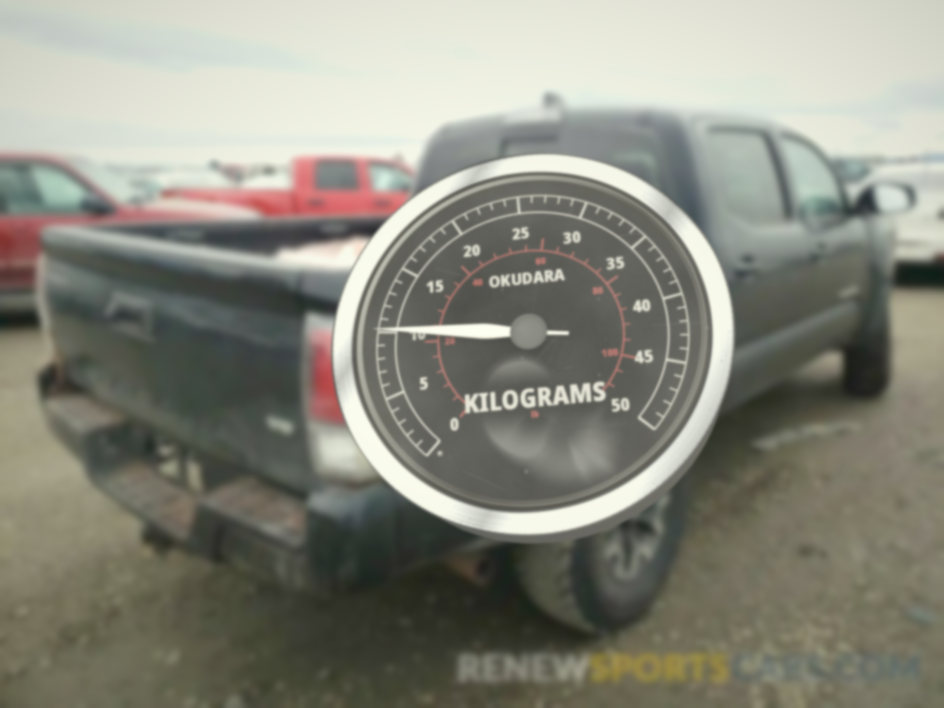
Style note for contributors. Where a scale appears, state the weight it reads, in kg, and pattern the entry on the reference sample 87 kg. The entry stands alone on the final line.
10 kg
